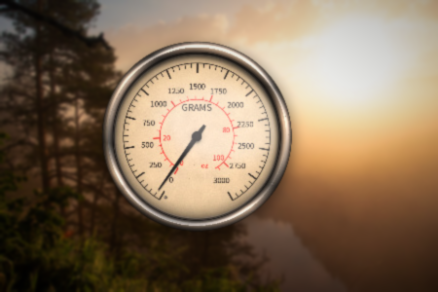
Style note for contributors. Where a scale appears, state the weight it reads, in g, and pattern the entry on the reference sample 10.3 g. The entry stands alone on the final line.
50 g
